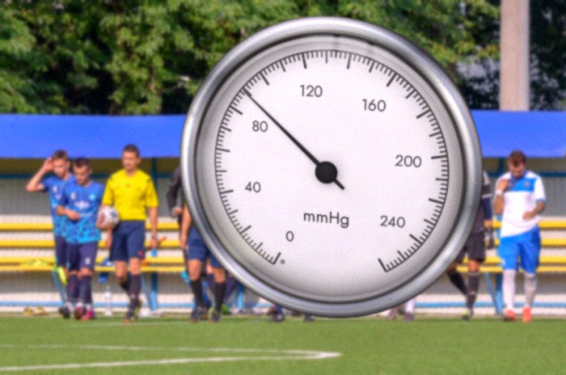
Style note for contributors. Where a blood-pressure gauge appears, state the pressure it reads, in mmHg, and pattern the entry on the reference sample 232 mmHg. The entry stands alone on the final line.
90 mmHg
